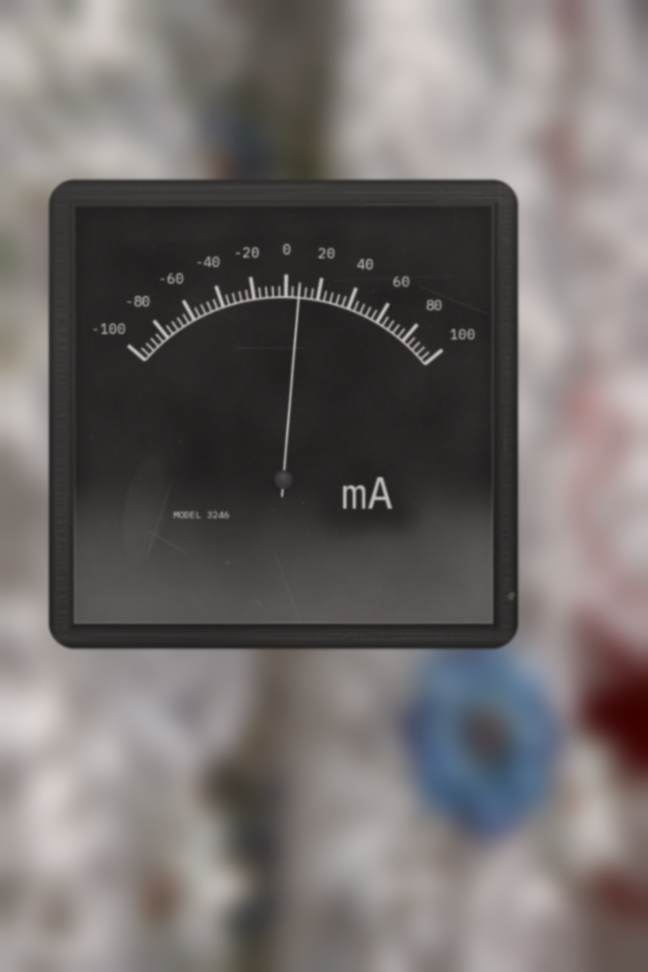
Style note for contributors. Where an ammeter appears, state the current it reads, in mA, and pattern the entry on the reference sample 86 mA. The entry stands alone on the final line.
8 mA
